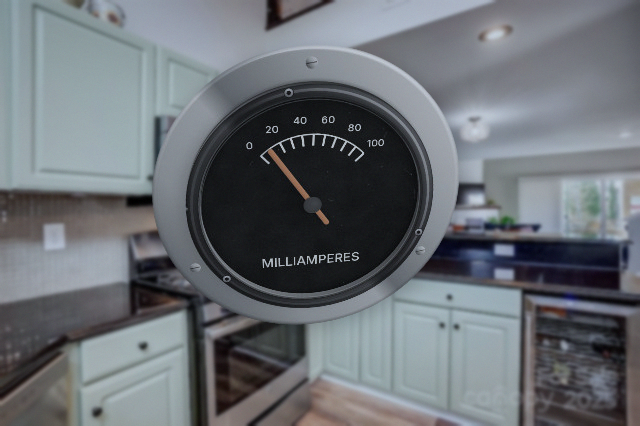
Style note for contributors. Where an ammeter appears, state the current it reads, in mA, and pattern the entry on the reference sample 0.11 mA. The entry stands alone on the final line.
10 mA
